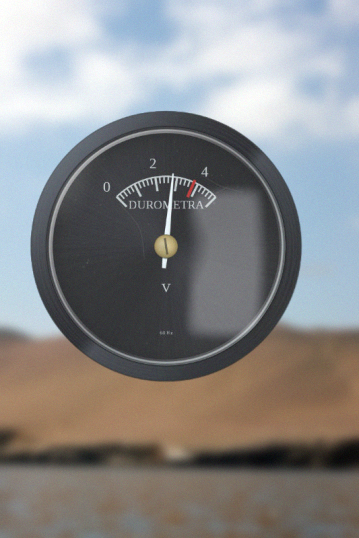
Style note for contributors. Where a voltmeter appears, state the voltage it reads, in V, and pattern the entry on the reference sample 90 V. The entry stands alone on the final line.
2.8 V
